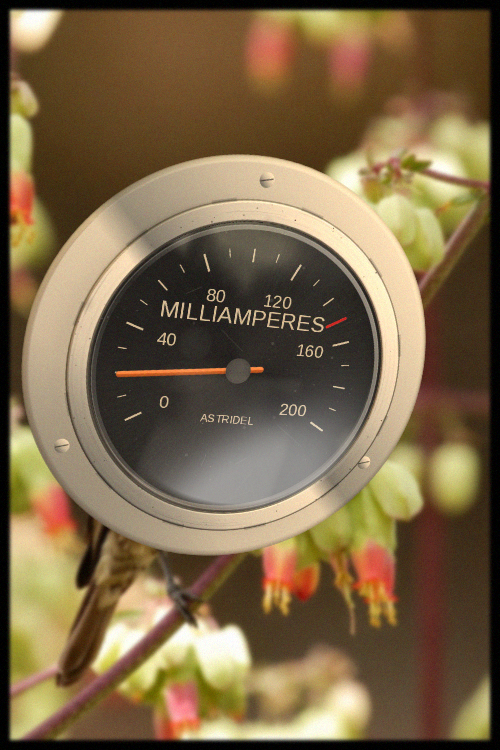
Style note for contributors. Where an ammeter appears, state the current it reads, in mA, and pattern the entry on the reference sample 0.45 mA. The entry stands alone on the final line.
20 mA
